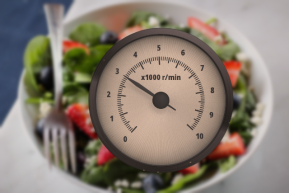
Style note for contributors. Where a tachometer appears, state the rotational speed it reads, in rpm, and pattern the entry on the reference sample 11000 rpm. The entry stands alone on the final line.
3000 rpm
